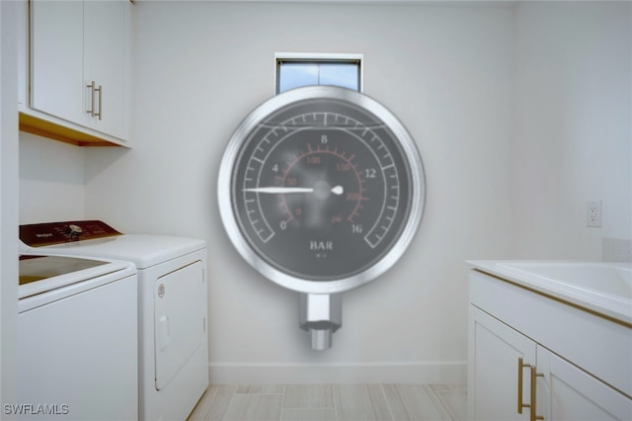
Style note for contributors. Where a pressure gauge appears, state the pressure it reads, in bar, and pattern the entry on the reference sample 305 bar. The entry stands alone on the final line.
2.5 bar
